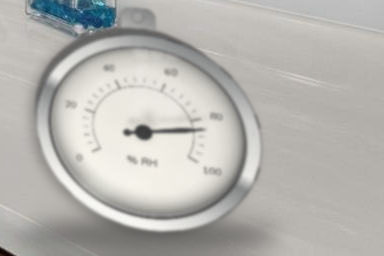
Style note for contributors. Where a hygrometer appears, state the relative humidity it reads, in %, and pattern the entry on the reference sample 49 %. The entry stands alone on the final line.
84 %
